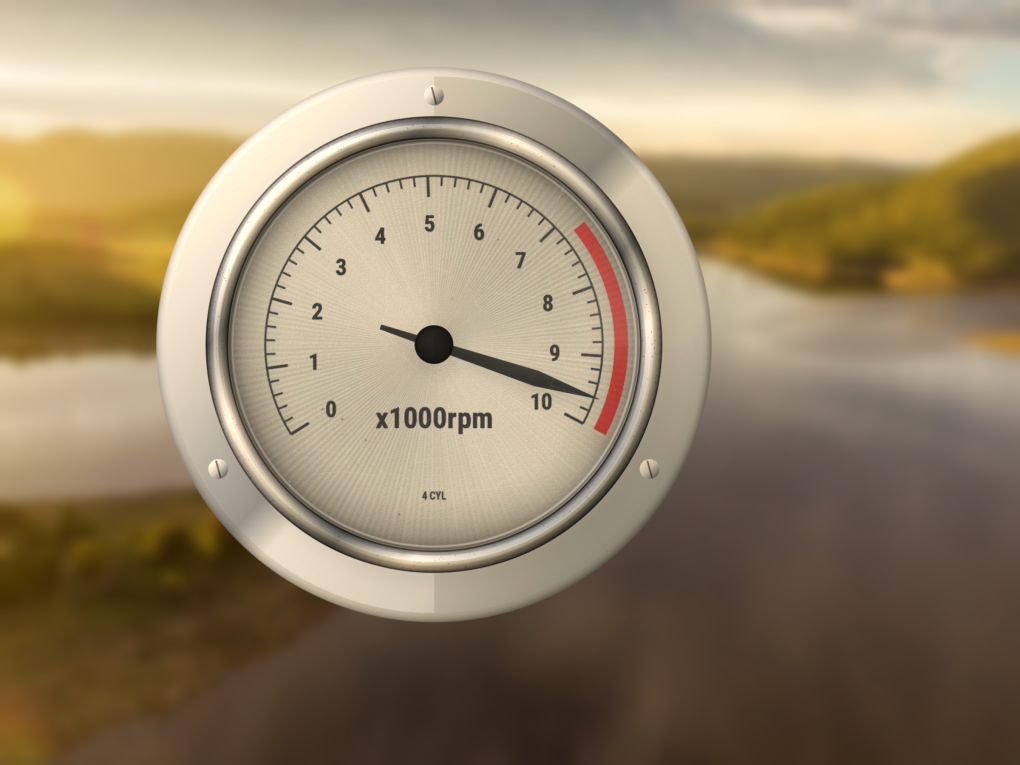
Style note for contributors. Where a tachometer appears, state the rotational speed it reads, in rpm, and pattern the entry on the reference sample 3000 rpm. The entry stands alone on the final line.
9600 rpm
